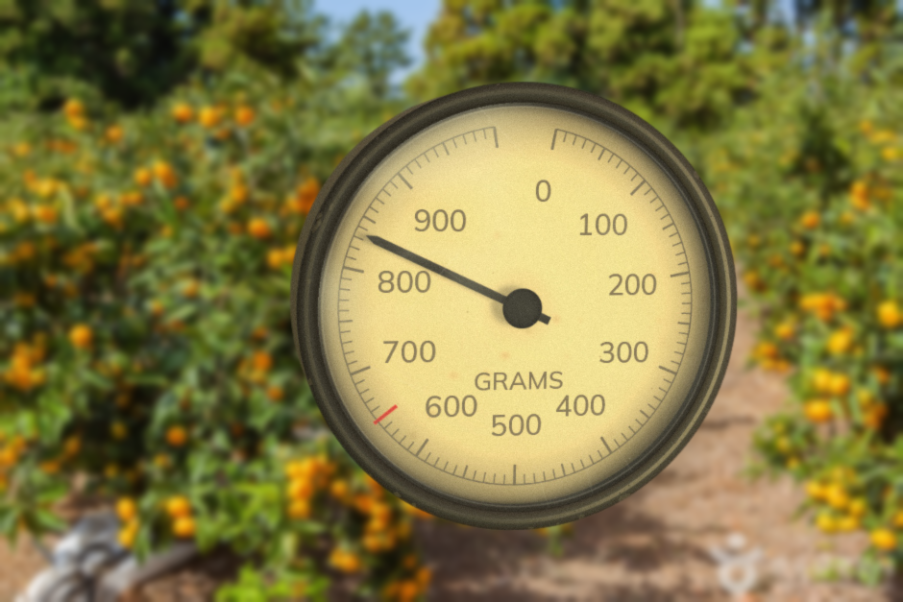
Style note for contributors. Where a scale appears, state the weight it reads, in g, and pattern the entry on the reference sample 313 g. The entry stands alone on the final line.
835 g
